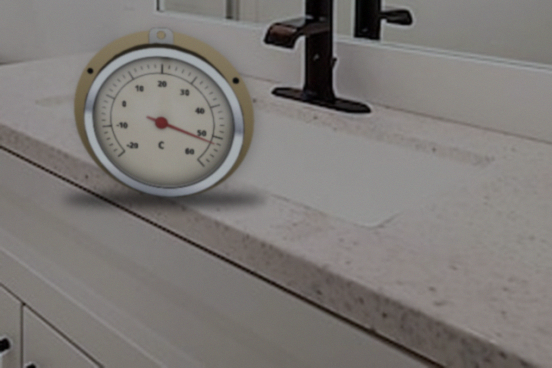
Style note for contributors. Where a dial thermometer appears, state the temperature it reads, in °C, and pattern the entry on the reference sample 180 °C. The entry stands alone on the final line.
52 °C
